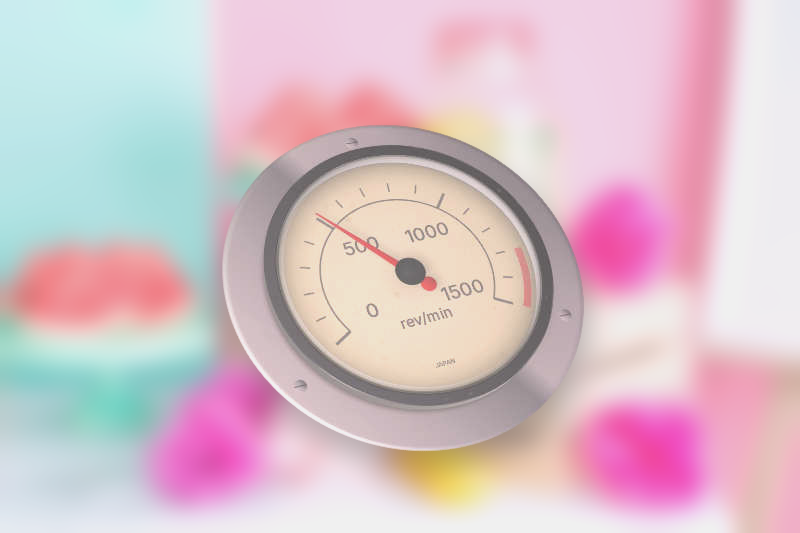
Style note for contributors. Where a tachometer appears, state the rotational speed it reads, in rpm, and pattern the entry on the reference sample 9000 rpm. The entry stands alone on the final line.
500 rpm
